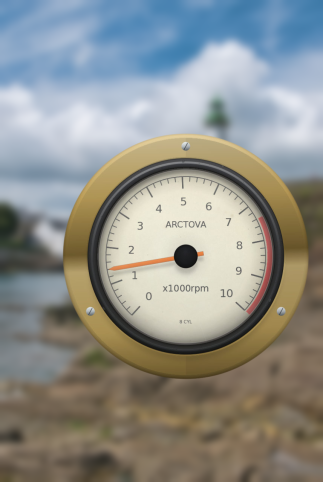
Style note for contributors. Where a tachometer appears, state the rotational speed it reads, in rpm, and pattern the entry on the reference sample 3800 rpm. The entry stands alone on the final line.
1400 rpm
